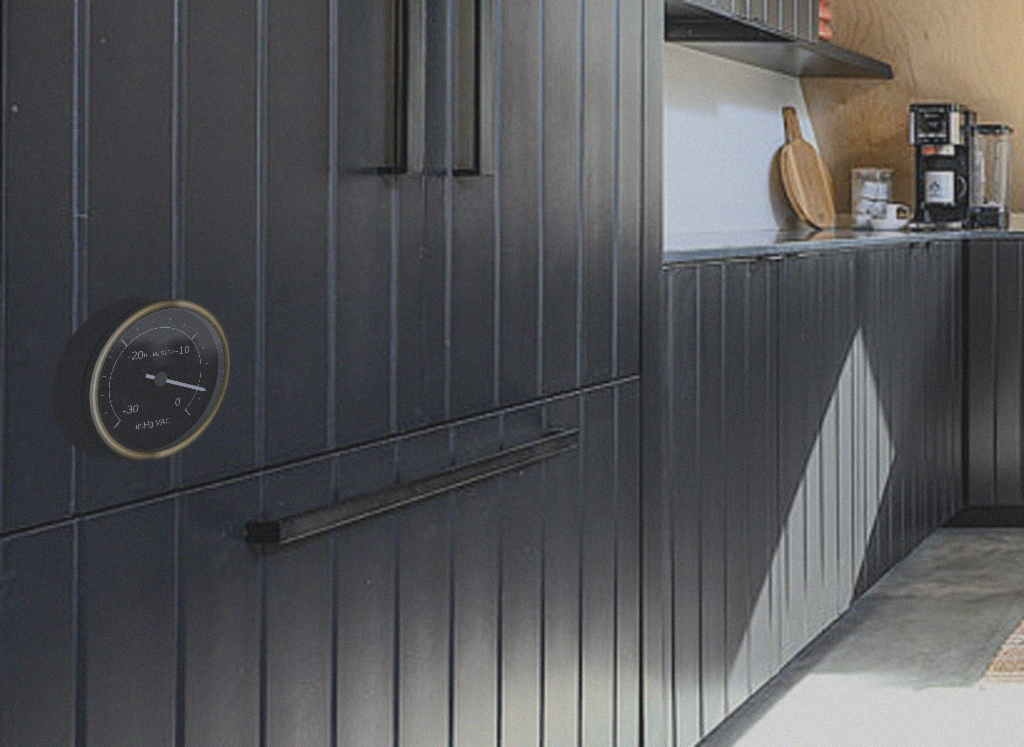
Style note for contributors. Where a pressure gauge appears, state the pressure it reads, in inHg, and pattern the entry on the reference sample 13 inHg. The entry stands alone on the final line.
-3 inHg
